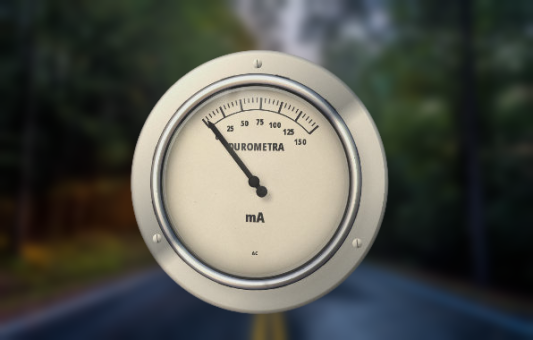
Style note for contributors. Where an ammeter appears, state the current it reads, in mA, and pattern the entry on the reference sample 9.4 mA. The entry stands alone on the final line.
5 mA
